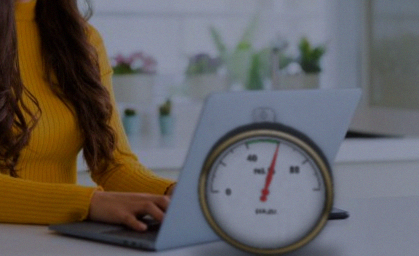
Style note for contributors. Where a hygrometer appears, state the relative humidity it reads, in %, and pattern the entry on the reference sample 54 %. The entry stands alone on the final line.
60 %
